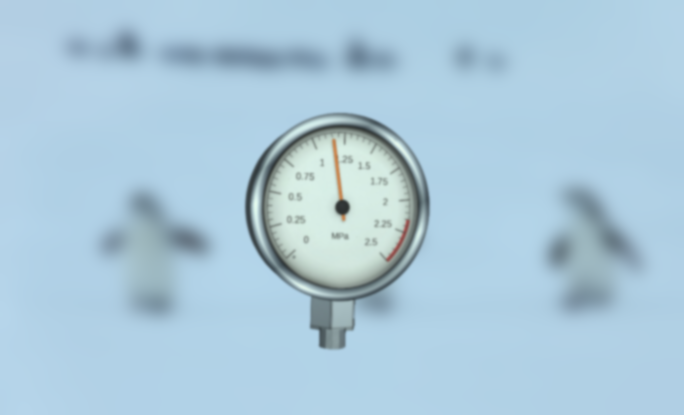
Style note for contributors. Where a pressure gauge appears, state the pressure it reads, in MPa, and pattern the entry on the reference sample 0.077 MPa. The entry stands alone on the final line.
1.15 MPa
